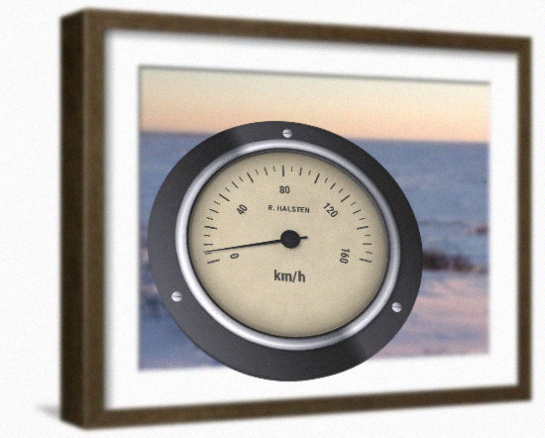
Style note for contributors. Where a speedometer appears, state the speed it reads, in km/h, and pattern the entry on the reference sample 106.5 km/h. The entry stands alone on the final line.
5 km/h
